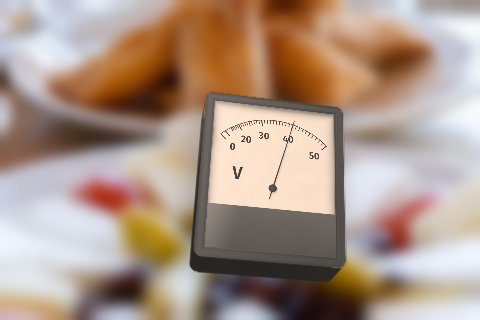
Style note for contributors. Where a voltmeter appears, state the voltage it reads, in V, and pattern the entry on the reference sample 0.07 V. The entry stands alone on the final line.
40 V
